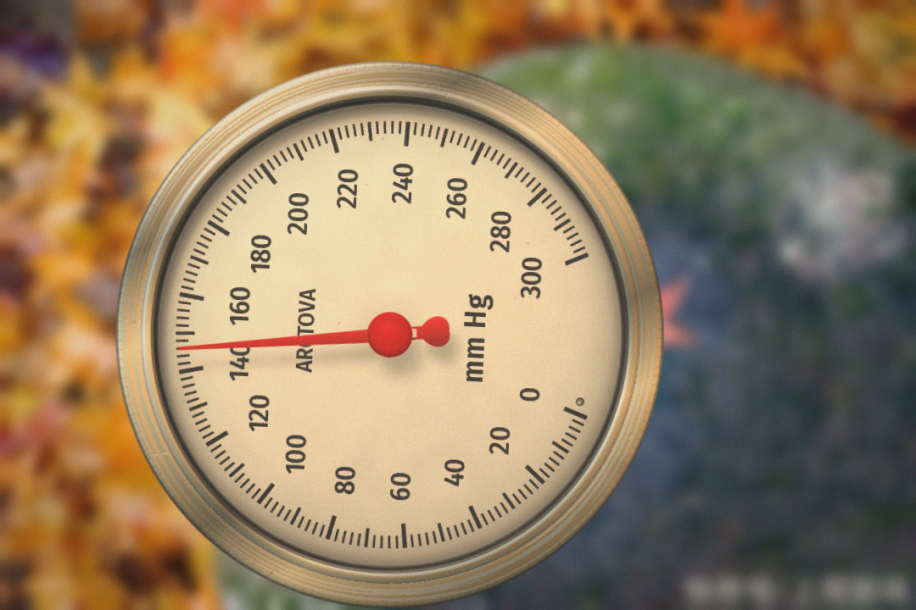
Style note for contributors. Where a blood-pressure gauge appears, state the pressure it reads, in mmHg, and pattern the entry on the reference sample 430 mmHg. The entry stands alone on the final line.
146 mmHg
